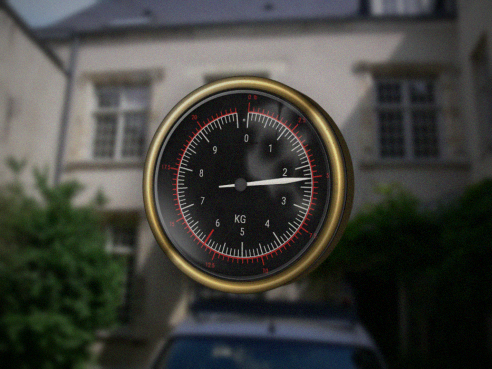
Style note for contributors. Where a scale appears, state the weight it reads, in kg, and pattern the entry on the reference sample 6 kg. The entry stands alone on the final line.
2.3 kg
